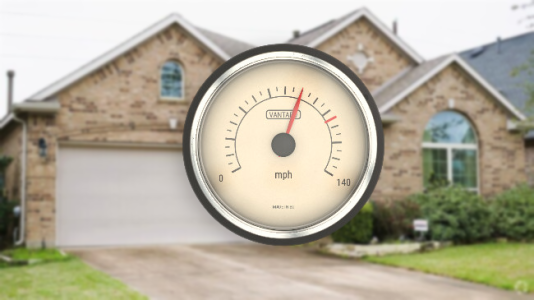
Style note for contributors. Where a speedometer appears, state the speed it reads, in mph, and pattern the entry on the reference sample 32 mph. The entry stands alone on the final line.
80 mph
